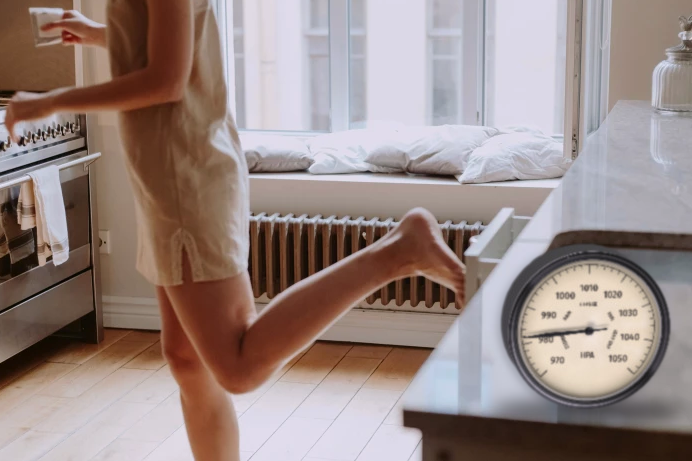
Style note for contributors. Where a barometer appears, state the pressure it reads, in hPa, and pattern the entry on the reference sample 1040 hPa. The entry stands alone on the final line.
982 hPa
